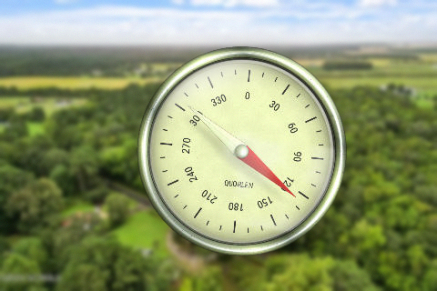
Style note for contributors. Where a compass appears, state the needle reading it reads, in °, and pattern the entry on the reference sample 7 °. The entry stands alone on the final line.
125 °
